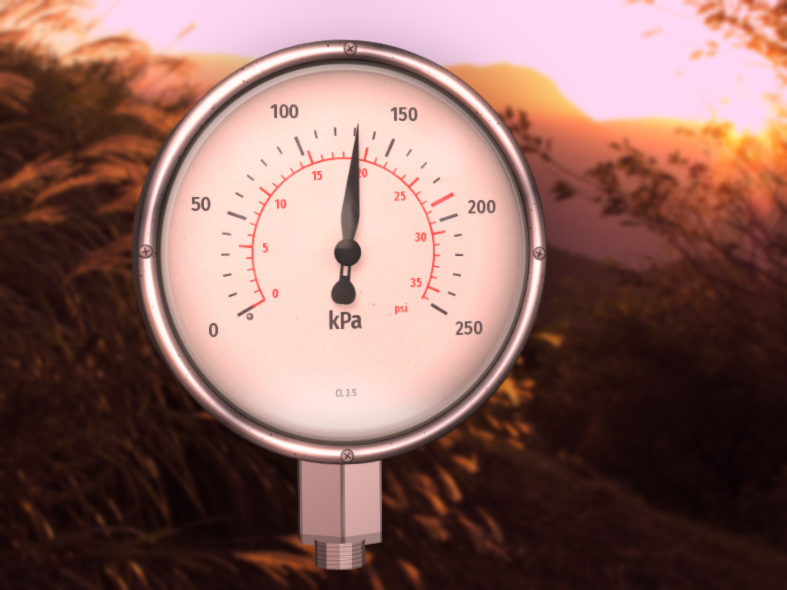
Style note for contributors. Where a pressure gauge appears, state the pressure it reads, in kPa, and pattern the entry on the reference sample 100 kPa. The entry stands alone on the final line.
130 kPa
